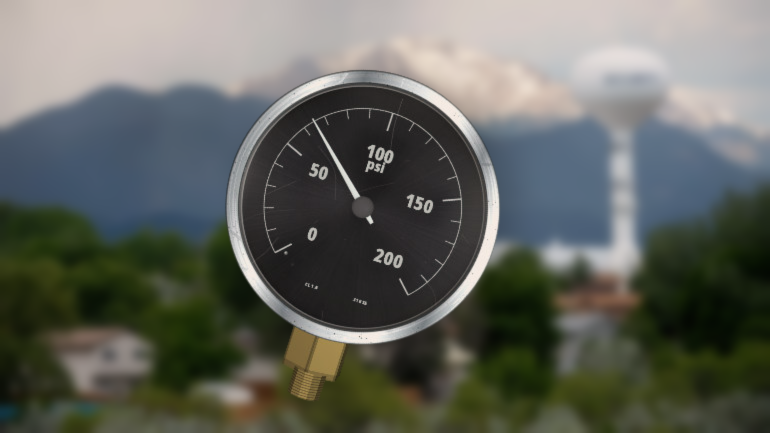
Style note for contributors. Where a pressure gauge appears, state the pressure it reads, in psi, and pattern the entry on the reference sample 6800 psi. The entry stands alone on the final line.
65 psi
